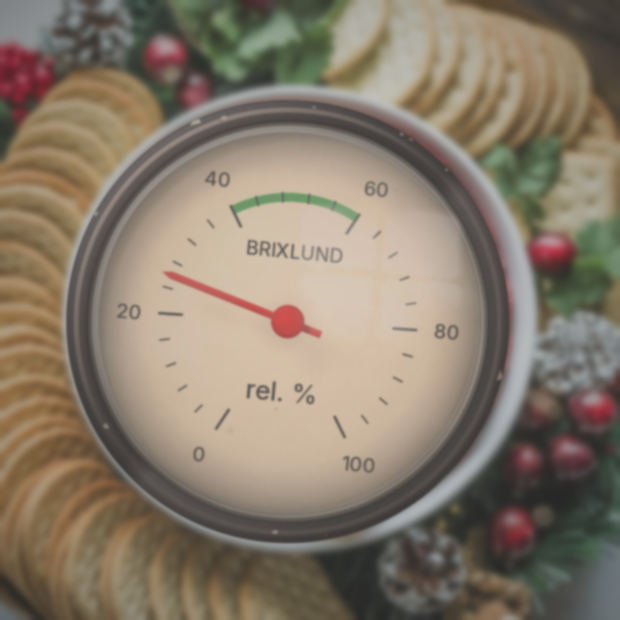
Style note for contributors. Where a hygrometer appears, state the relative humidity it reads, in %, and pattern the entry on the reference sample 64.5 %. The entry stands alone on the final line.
26 %
